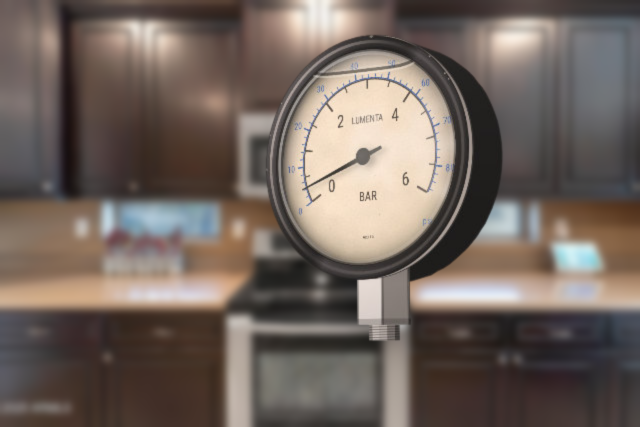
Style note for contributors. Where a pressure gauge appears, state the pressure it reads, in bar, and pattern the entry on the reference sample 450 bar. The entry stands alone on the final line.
0.25 bar
